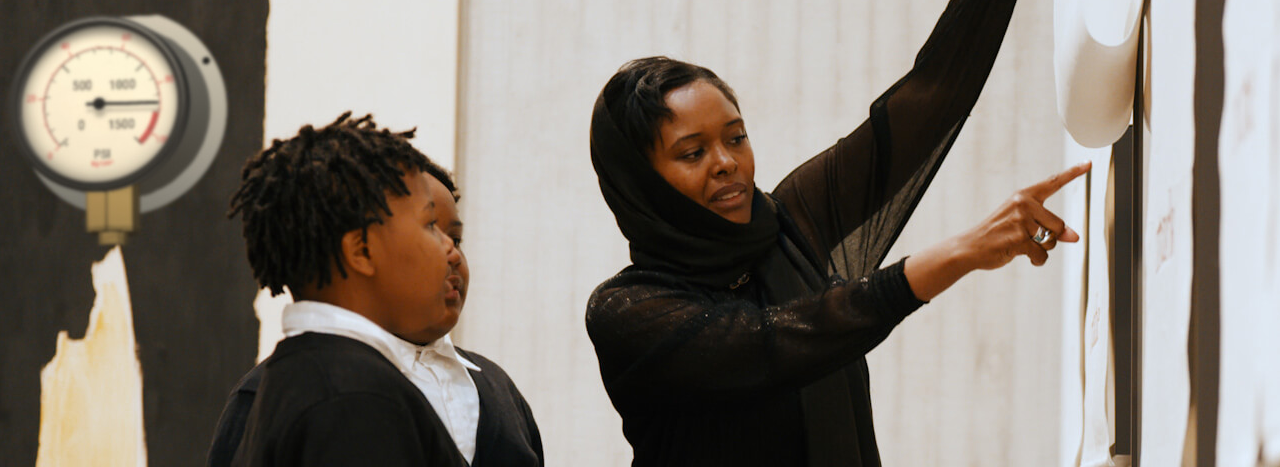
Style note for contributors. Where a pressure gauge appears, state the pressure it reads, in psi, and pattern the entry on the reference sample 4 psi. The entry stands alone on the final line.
1250 psi
